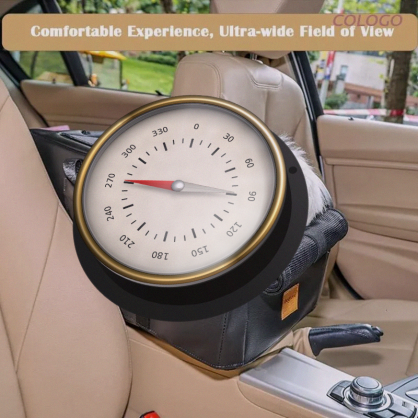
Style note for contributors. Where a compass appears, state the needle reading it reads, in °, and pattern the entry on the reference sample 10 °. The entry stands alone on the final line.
270 °
